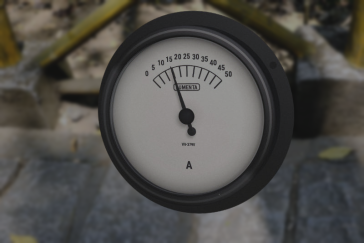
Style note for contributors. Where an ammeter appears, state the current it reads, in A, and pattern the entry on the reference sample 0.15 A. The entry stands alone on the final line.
15 A
